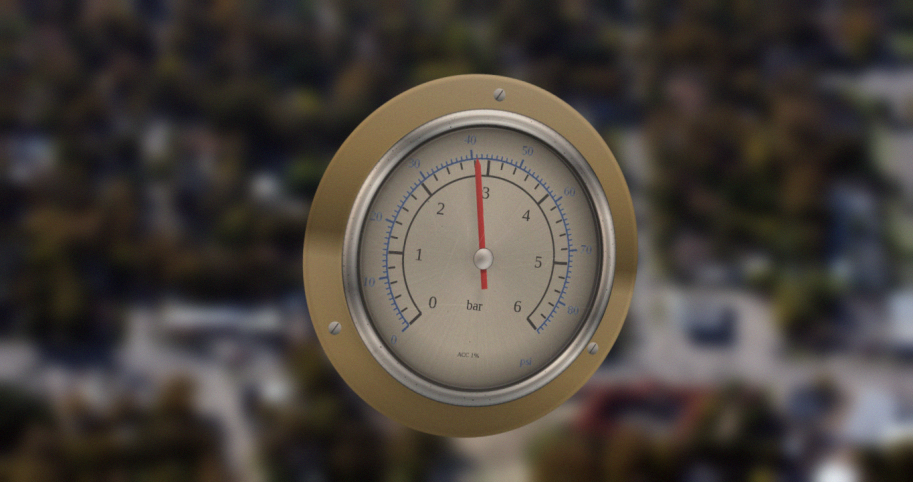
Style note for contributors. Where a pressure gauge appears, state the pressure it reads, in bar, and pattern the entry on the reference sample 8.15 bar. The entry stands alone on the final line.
2.8 bar
